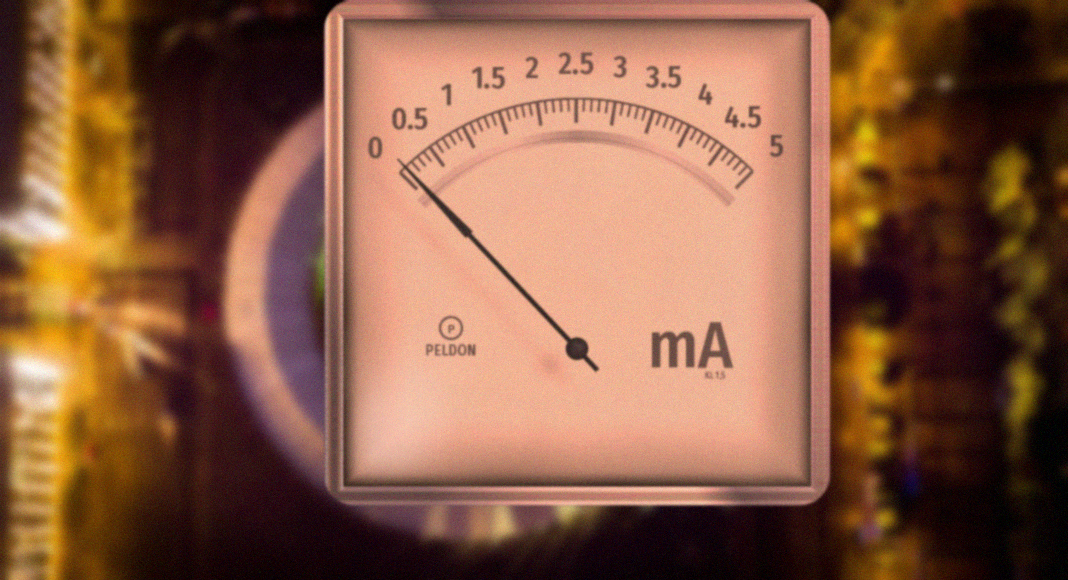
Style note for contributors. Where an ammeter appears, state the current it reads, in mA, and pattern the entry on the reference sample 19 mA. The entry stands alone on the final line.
0.1 mA
